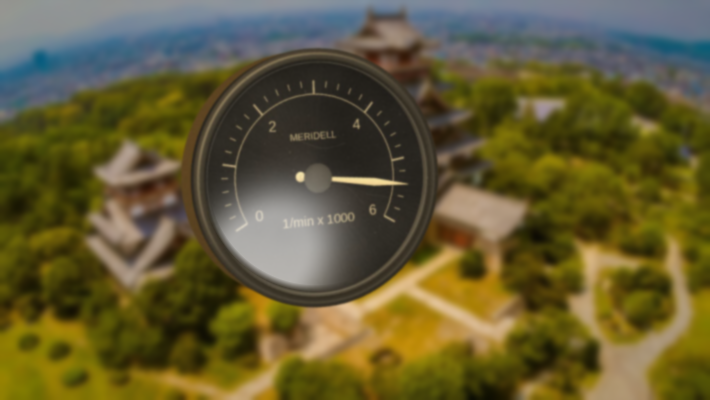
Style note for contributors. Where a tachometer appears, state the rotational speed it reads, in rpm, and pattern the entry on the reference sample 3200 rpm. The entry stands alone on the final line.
5400 rpm
